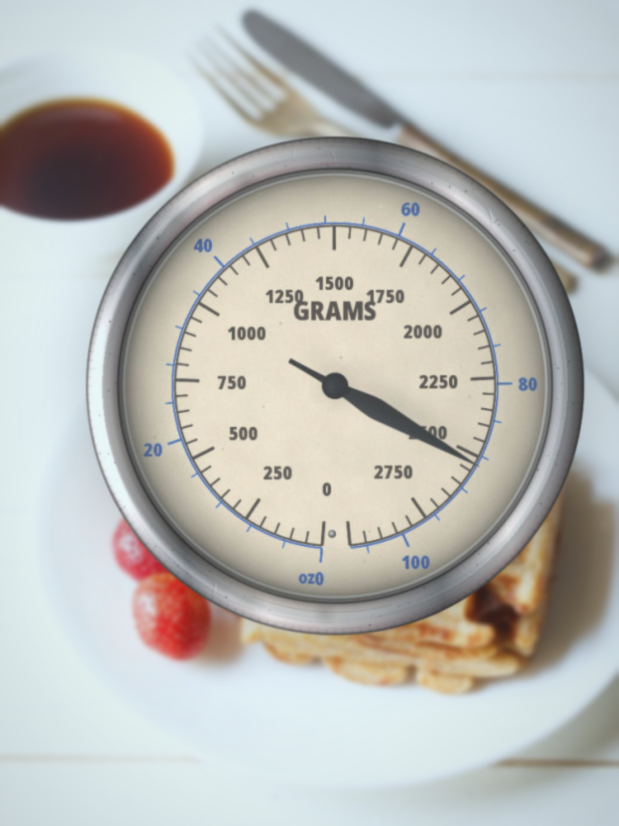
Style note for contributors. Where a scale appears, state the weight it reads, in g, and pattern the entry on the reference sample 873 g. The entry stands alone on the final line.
2525 g
